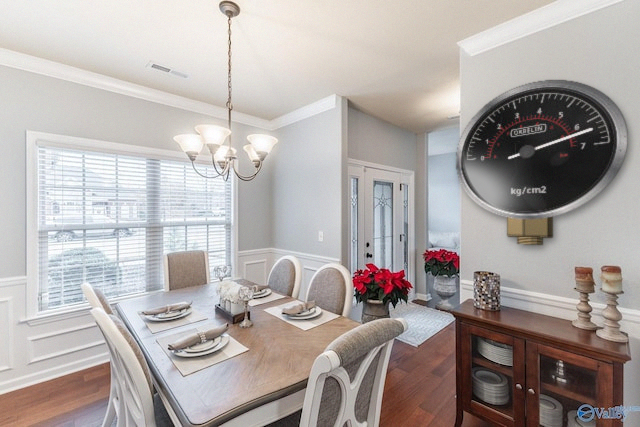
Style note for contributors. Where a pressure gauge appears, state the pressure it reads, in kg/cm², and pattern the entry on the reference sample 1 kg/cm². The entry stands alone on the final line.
6.4 kg/cm²
